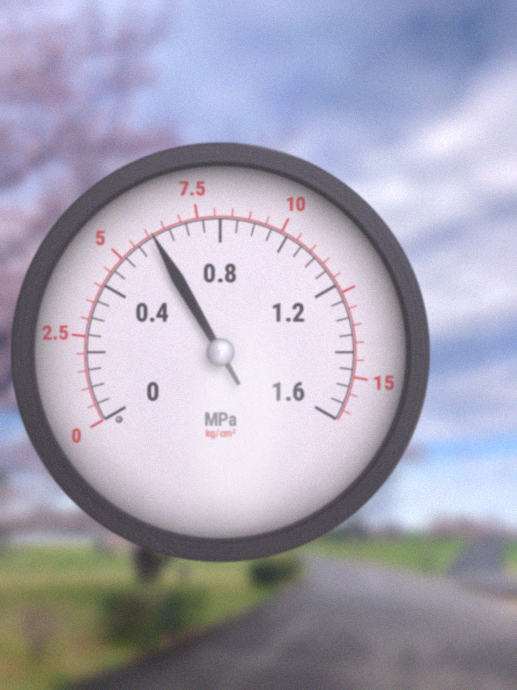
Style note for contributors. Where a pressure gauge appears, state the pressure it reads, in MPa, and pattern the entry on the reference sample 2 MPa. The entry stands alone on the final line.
0.6 MPa
